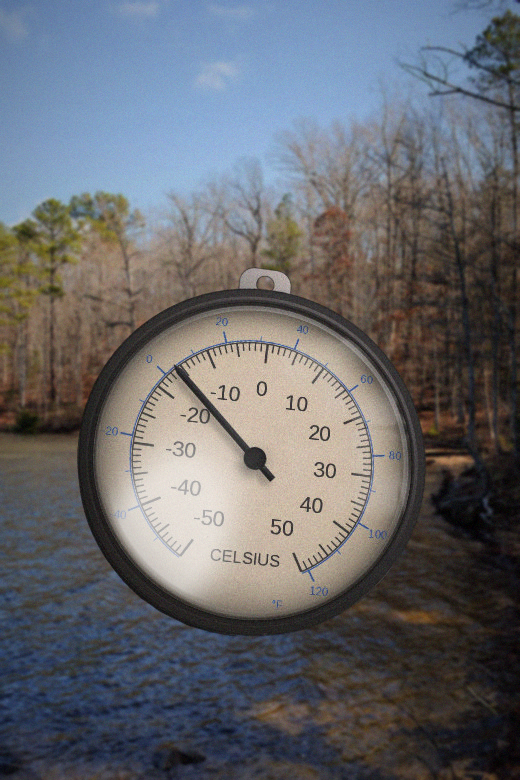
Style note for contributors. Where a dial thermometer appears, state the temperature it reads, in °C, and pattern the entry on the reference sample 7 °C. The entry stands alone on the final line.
-16 °C
